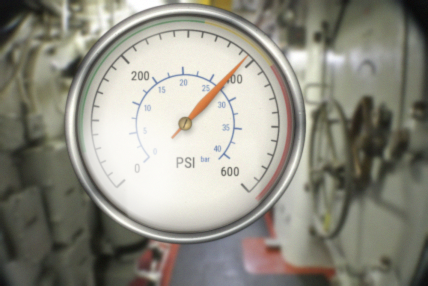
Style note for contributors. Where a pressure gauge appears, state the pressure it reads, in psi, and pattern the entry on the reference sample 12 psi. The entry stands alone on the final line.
390 psi
